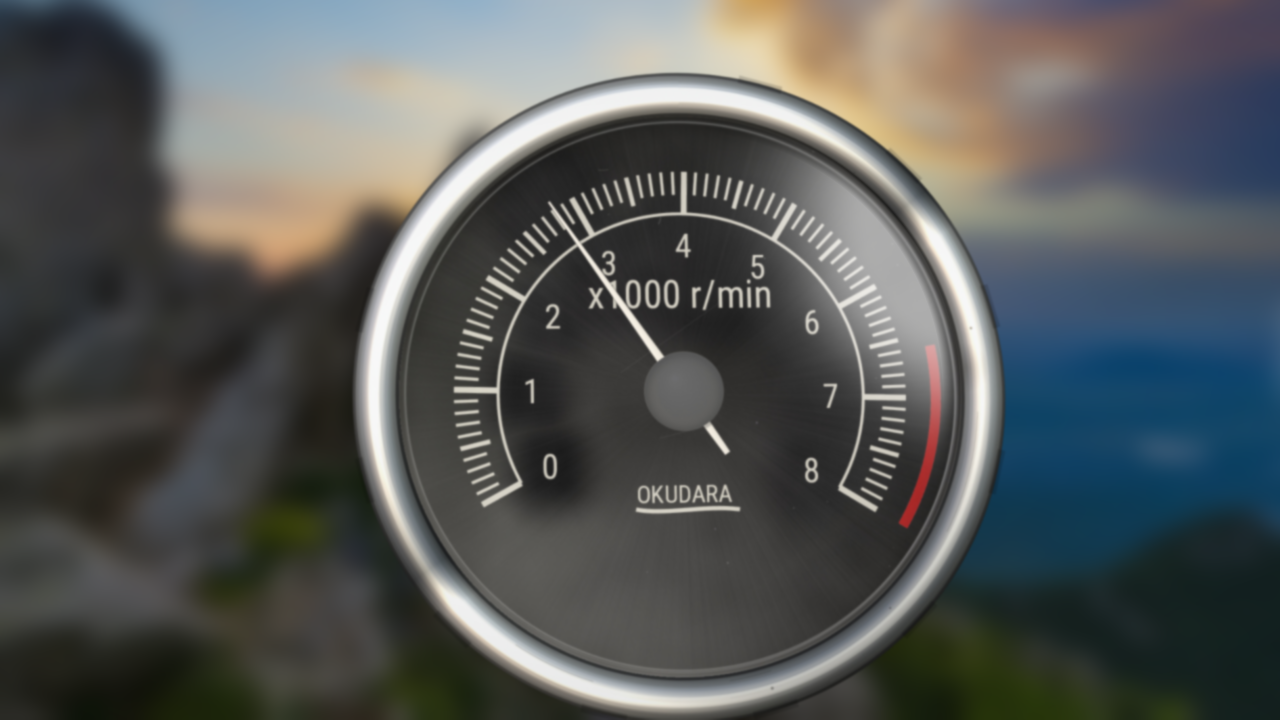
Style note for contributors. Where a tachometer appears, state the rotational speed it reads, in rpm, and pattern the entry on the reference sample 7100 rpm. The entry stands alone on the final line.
2800 rpm
